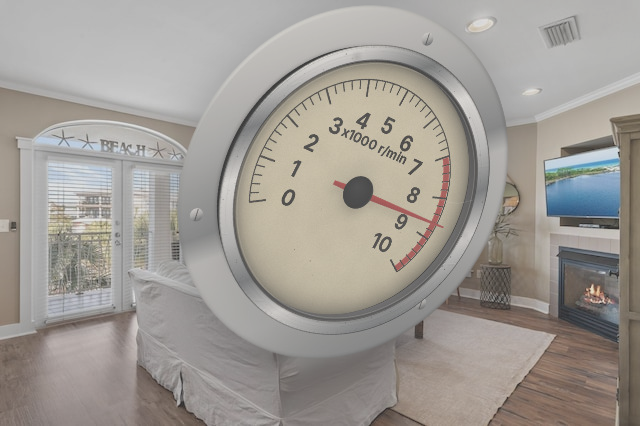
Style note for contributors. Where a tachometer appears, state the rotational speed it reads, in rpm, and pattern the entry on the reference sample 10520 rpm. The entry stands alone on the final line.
8600 rpm
